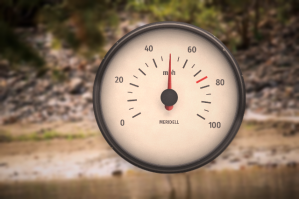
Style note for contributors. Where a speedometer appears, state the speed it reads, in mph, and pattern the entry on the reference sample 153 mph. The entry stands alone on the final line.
50 mph
